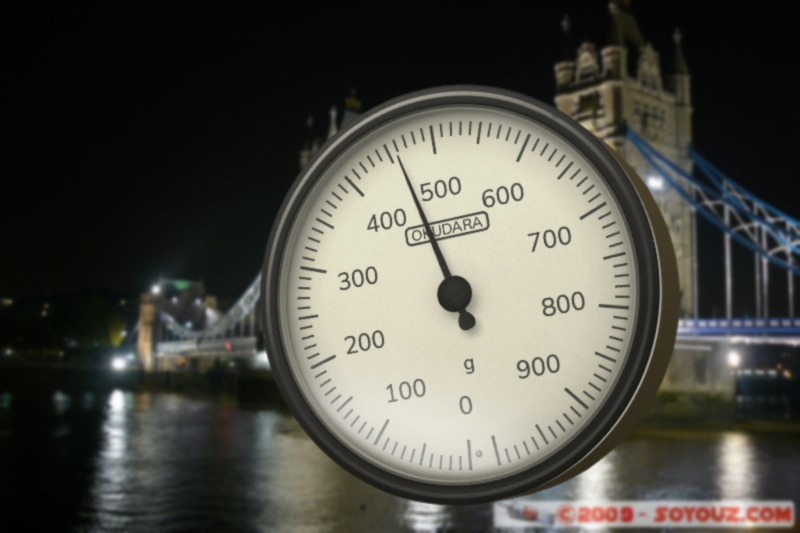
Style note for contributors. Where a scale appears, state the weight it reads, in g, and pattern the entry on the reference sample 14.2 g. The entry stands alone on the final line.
460 g
